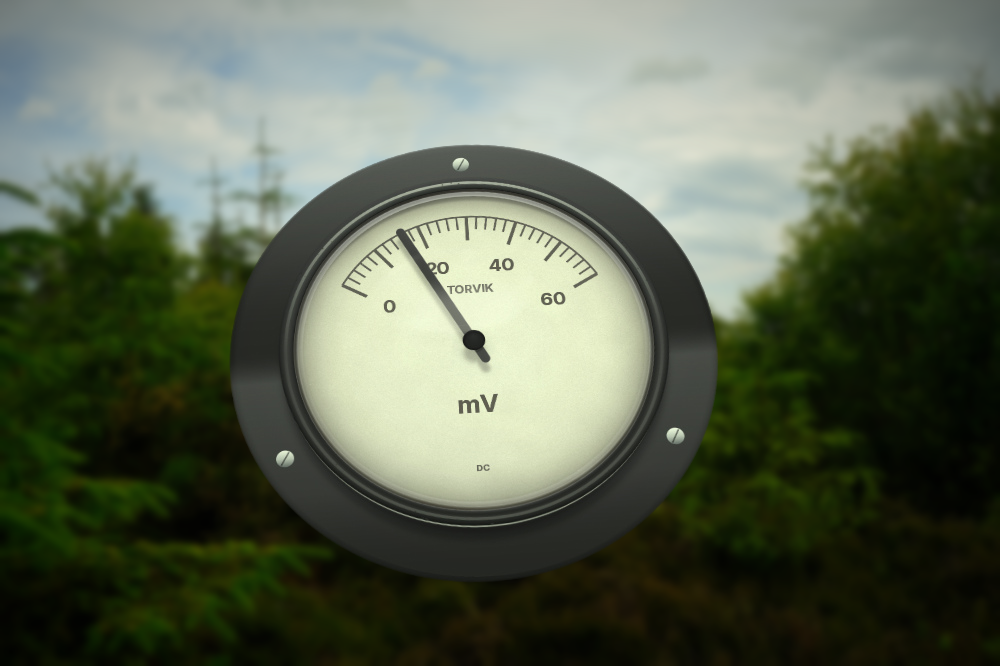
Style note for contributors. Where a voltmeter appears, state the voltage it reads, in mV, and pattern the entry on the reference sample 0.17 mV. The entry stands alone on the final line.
16 mV
